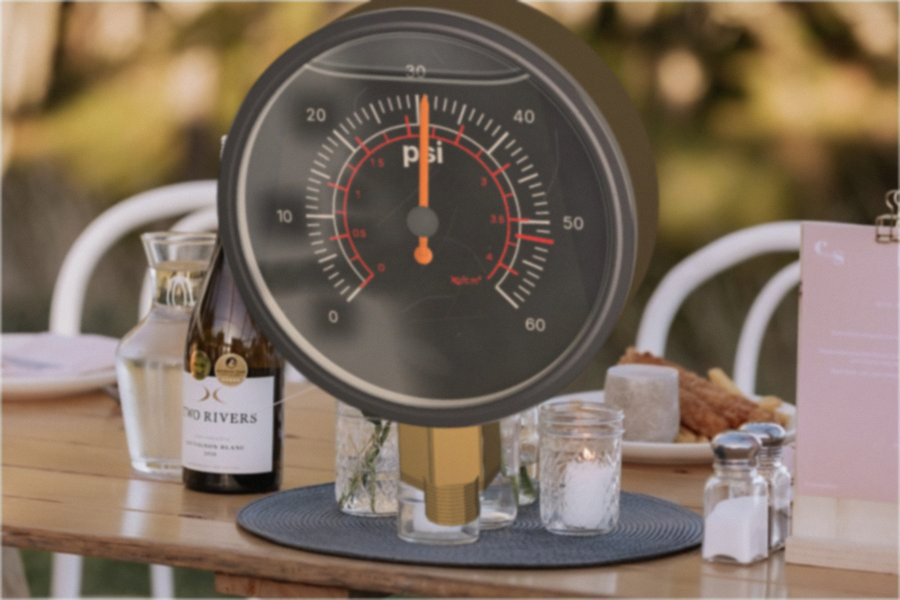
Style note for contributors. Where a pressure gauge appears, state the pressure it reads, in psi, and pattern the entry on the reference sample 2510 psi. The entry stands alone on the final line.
31 psi
